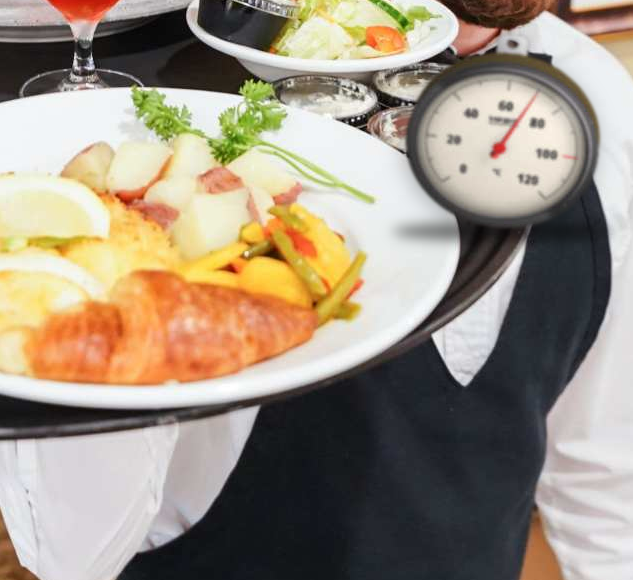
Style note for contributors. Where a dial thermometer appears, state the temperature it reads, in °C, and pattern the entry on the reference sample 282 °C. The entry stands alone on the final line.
70 °C
